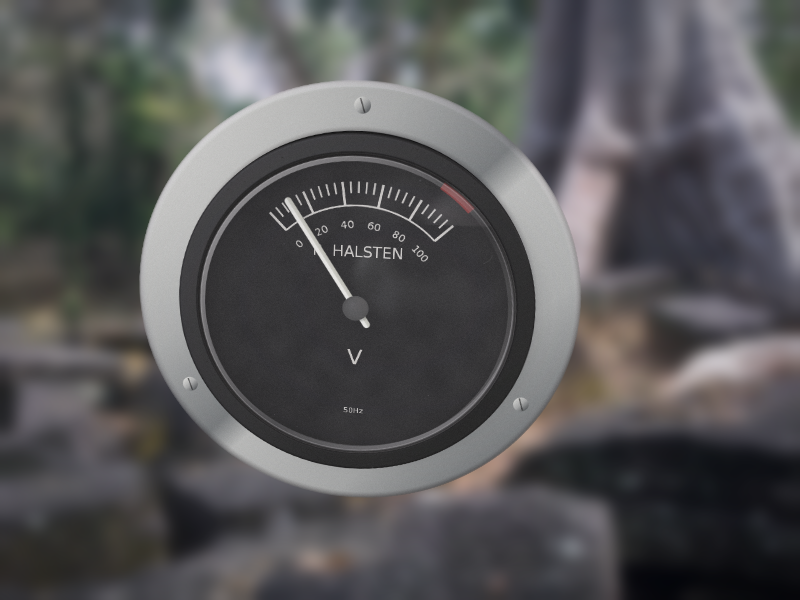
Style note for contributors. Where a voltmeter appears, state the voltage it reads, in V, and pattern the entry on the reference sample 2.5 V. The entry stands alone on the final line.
12 V
